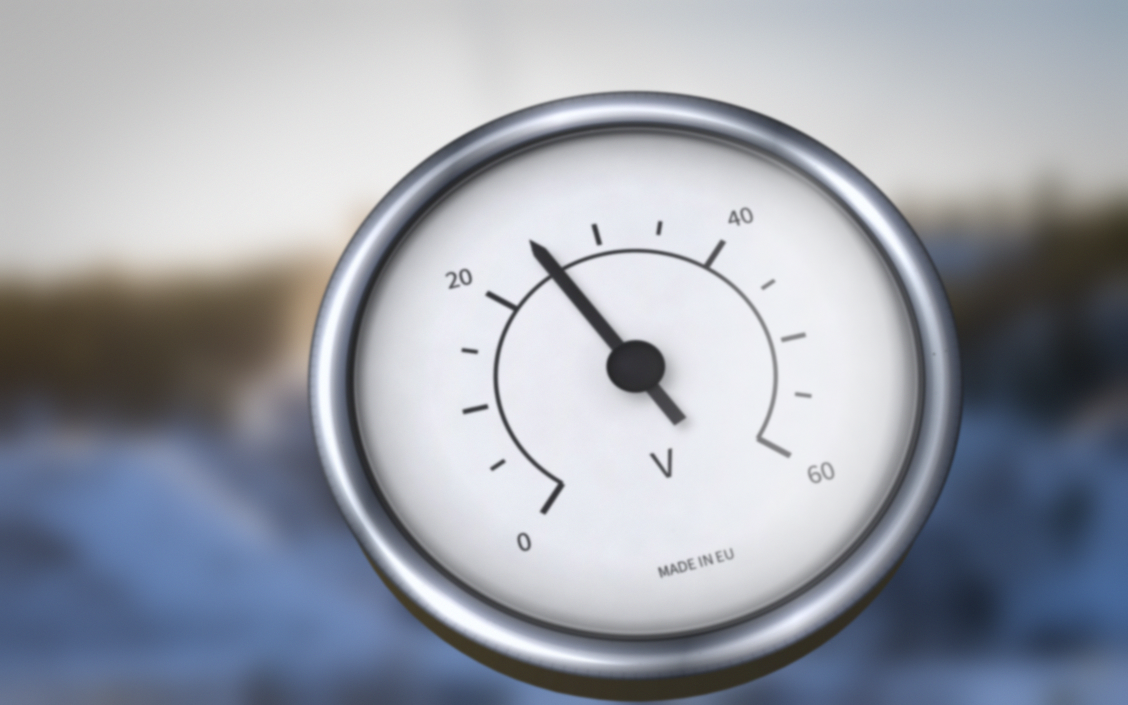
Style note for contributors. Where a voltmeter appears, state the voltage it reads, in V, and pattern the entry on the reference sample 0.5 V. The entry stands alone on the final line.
25 V
